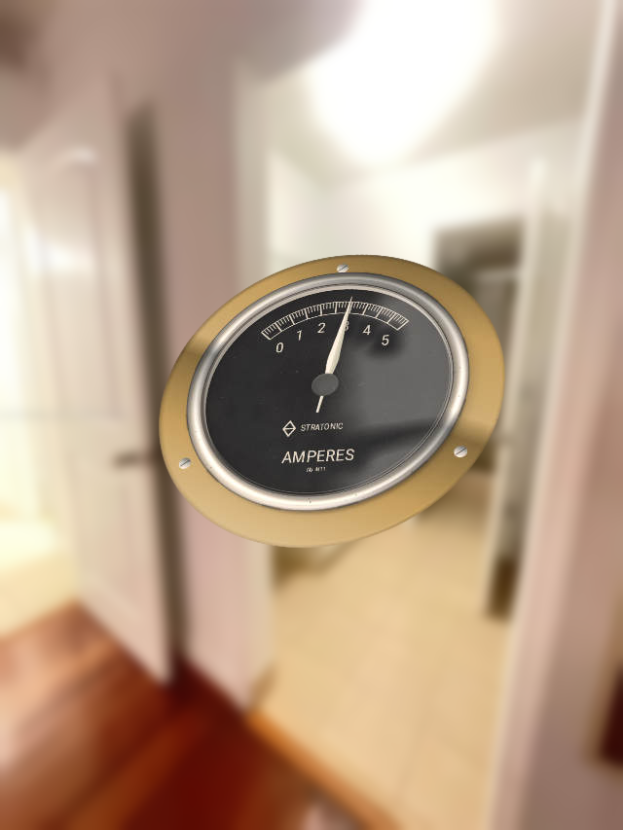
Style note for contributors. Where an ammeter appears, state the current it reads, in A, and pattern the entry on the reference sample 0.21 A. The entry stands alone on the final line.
3 A
